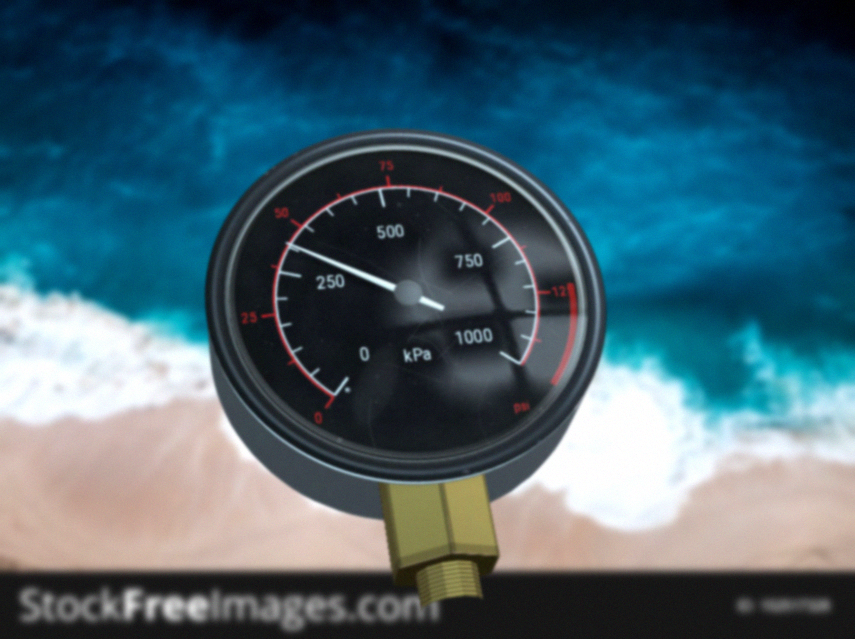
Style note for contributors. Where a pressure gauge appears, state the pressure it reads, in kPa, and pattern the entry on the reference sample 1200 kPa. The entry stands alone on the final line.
300 kPa
